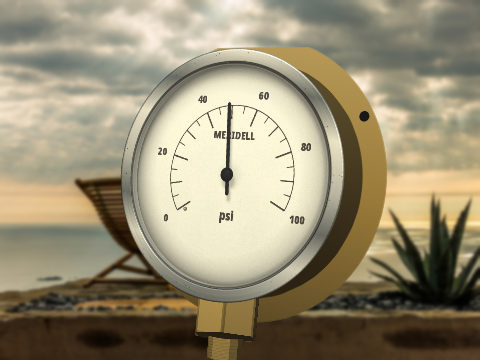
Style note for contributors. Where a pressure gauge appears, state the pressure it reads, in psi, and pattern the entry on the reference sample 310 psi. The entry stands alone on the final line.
50 psi
